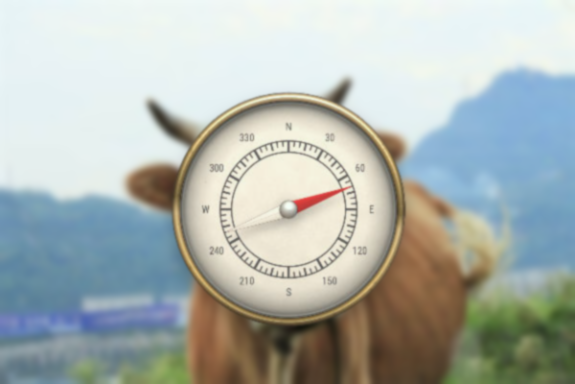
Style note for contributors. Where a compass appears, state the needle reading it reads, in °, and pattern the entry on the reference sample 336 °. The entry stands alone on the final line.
70 °
